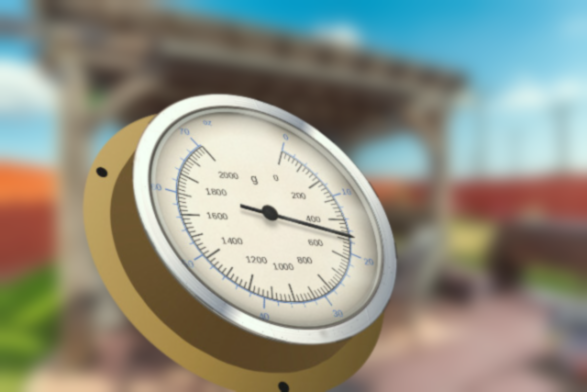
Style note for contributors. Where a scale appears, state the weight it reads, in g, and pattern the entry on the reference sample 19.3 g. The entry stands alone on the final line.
500 g
